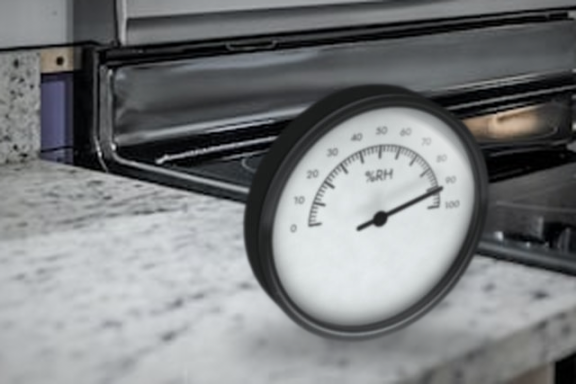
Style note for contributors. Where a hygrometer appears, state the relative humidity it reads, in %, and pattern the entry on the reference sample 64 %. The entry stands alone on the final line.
90 %
